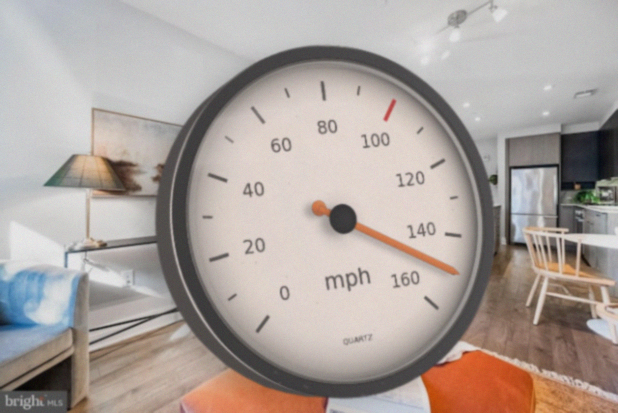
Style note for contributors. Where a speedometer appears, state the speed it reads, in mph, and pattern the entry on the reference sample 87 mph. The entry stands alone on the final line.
150 mph
